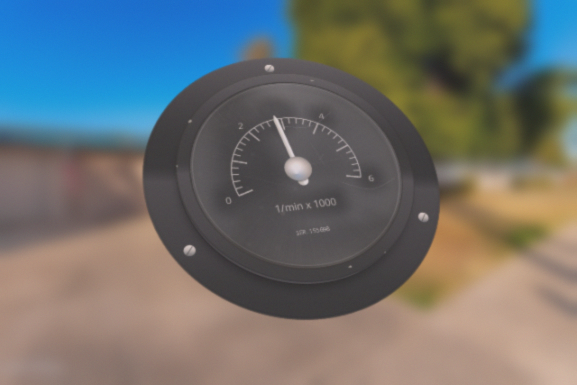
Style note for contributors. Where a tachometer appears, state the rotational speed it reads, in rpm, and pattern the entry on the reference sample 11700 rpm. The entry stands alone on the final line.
2800 rpm
